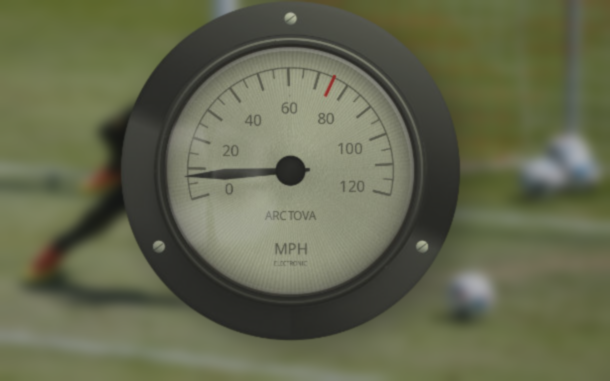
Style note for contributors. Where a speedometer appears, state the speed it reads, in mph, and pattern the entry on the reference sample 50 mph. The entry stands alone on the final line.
7.5 mph
